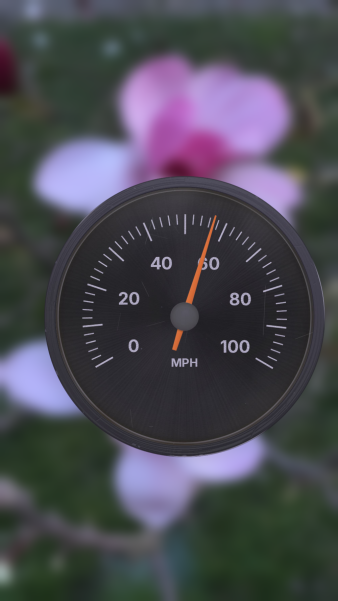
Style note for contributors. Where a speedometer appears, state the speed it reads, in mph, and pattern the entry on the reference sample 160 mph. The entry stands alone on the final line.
57 mph
